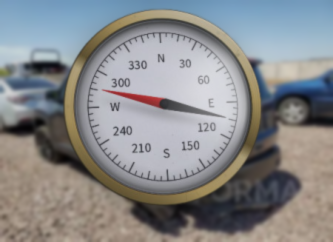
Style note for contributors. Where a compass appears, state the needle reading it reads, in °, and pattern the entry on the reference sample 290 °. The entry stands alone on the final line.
285 °
